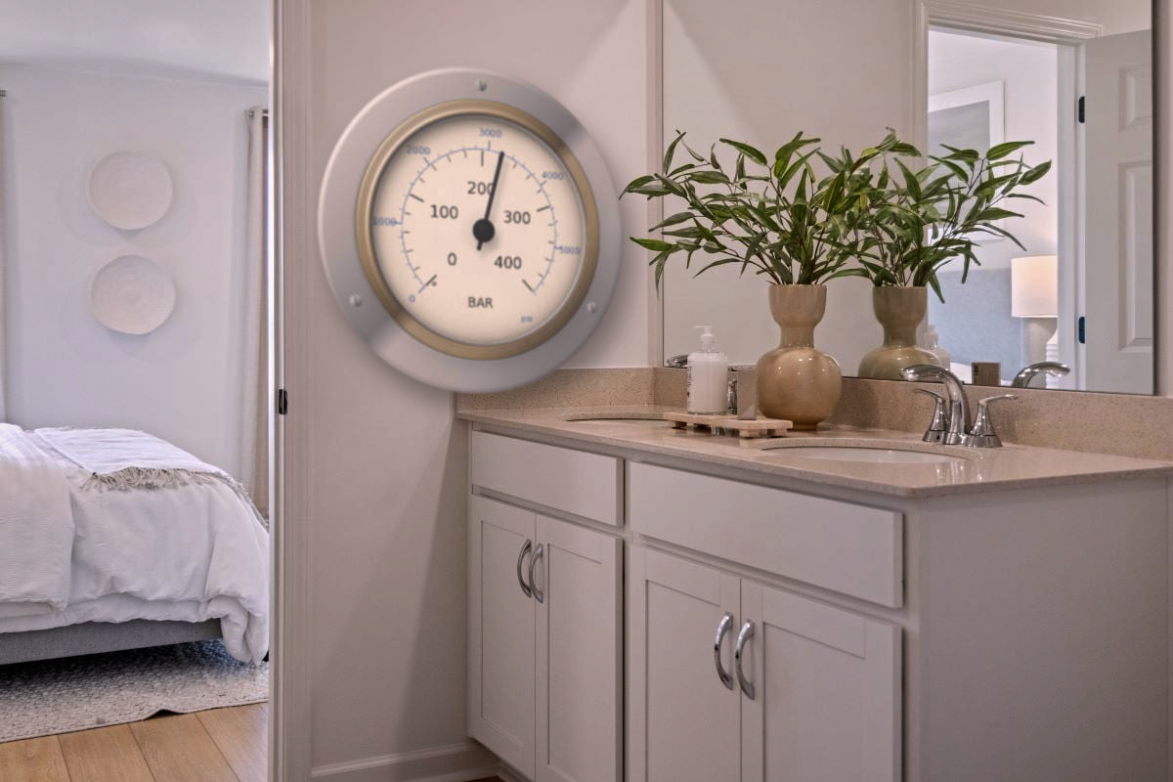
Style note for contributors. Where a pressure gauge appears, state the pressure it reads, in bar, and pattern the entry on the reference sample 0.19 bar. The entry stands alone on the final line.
220 bar
